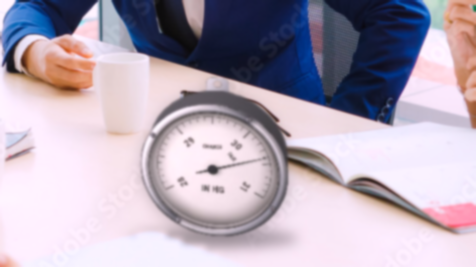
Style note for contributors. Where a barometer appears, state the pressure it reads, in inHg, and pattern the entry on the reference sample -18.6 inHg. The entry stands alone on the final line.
30.4 inHg
